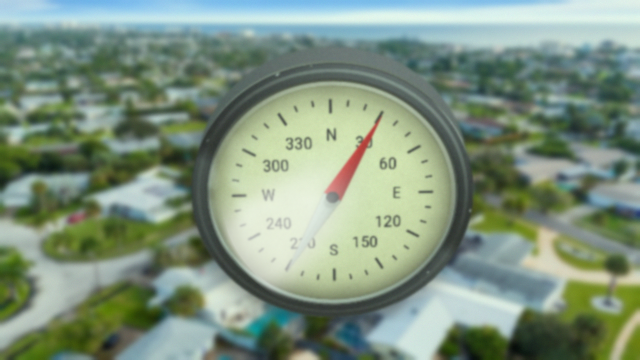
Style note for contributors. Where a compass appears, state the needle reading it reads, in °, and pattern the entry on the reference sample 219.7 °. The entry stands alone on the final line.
30 °
